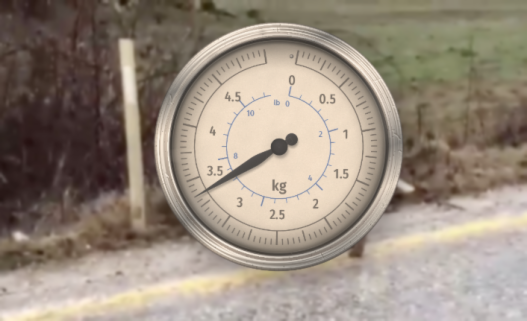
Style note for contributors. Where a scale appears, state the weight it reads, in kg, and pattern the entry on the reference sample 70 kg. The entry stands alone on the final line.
3.35 kg
